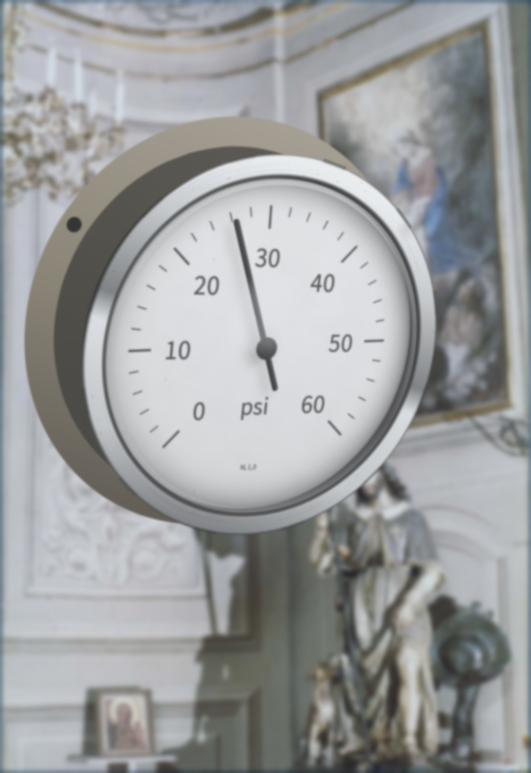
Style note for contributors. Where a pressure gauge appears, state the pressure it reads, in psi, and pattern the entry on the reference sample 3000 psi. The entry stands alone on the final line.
26 psi
